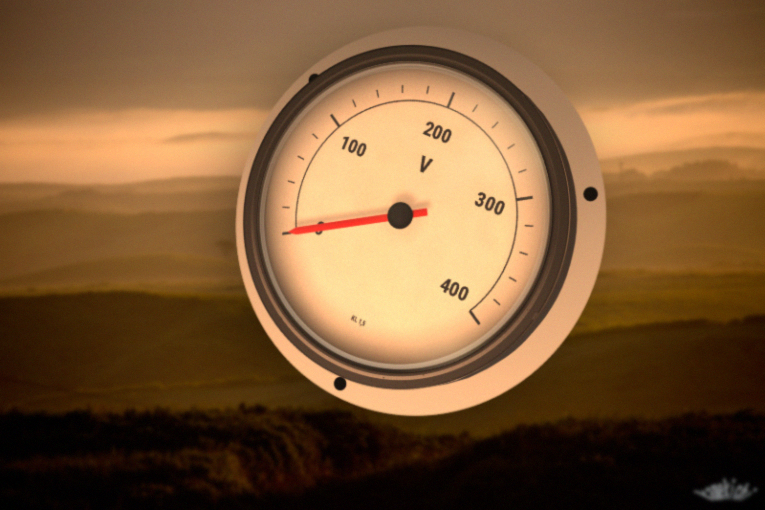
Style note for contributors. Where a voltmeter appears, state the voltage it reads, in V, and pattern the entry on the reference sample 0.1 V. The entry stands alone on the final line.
0 V
